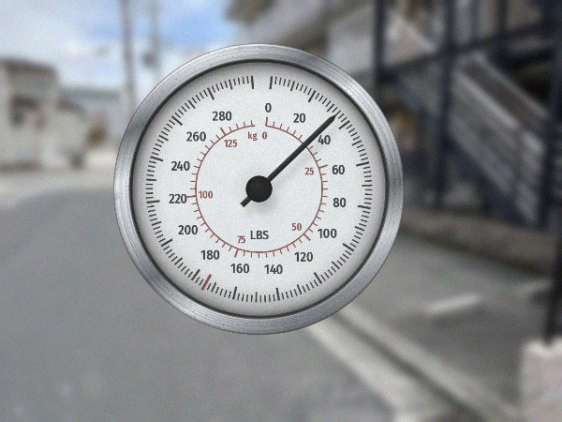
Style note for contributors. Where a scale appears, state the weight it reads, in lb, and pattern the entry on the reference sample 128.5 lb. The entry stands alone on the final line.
34 lb
